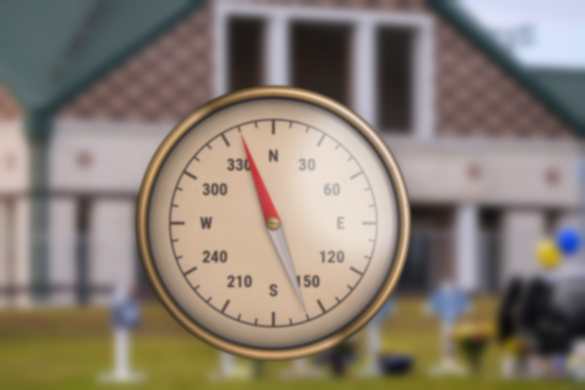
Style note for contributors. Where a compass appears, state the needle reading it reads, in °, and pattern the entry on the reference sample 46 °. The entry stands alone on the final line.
340 °
